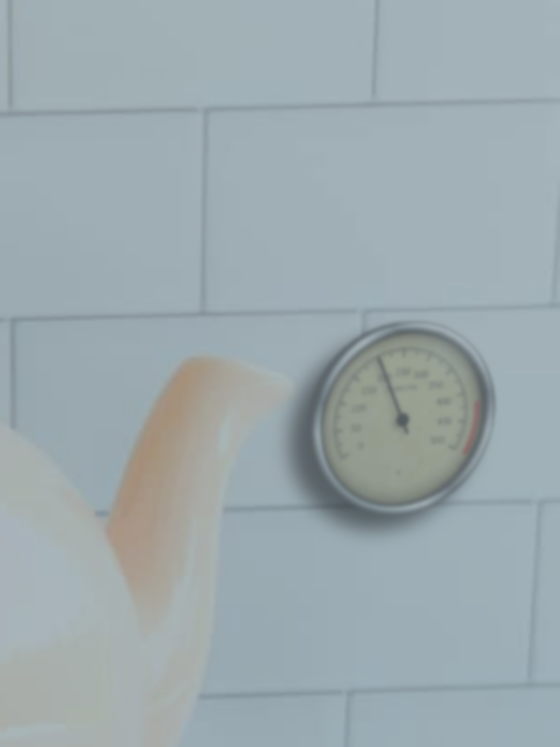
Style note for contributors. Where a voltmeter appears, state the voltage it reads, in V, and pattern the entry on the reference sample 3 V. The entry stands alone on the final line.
200 V
